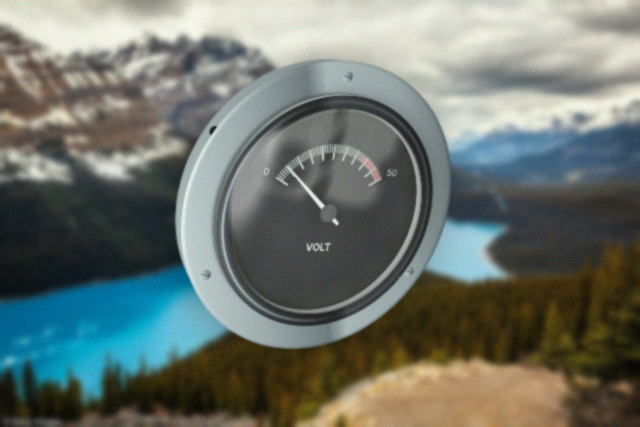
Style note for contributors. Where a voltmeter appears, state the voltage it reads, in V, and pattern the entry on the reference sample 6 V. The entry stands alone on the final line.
5 V
